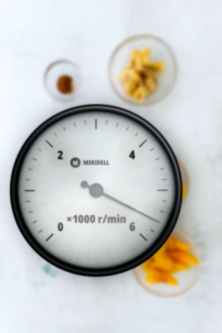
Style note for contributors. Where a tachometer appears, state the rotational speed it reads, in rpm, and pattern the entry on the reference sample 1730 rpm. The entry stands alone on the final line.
5600 rpm
